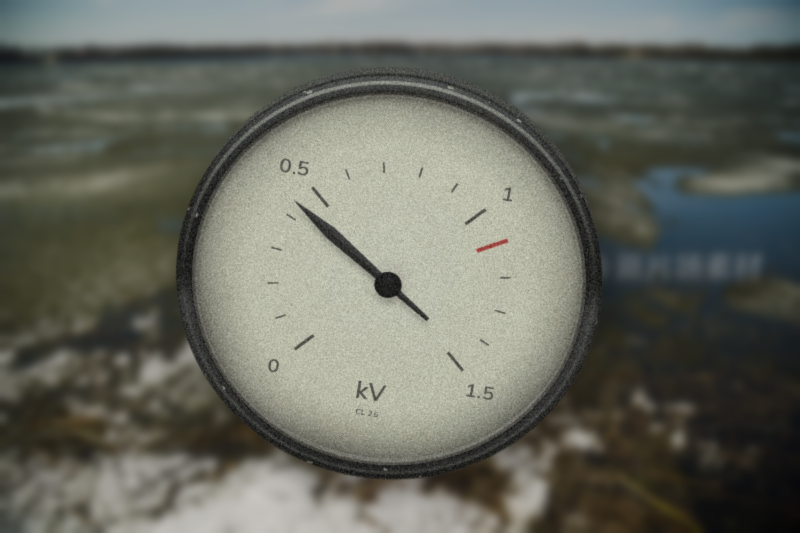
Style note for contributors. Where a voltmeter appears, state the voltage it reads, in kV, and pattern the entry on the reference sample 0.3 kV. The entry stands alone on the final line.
0.45 kV
